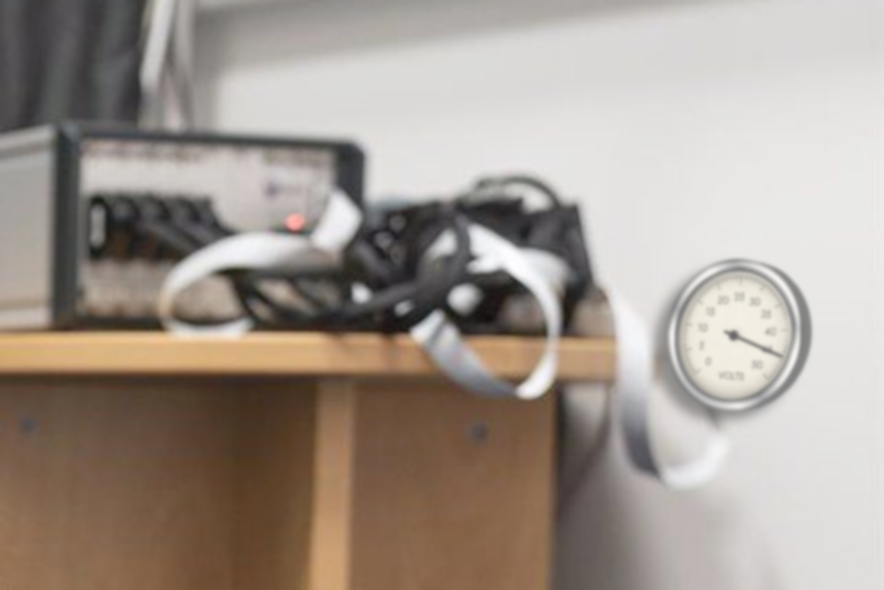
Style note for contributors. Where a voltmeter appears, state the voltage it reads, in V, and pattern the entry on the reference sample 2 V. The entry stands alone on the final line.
45 V
